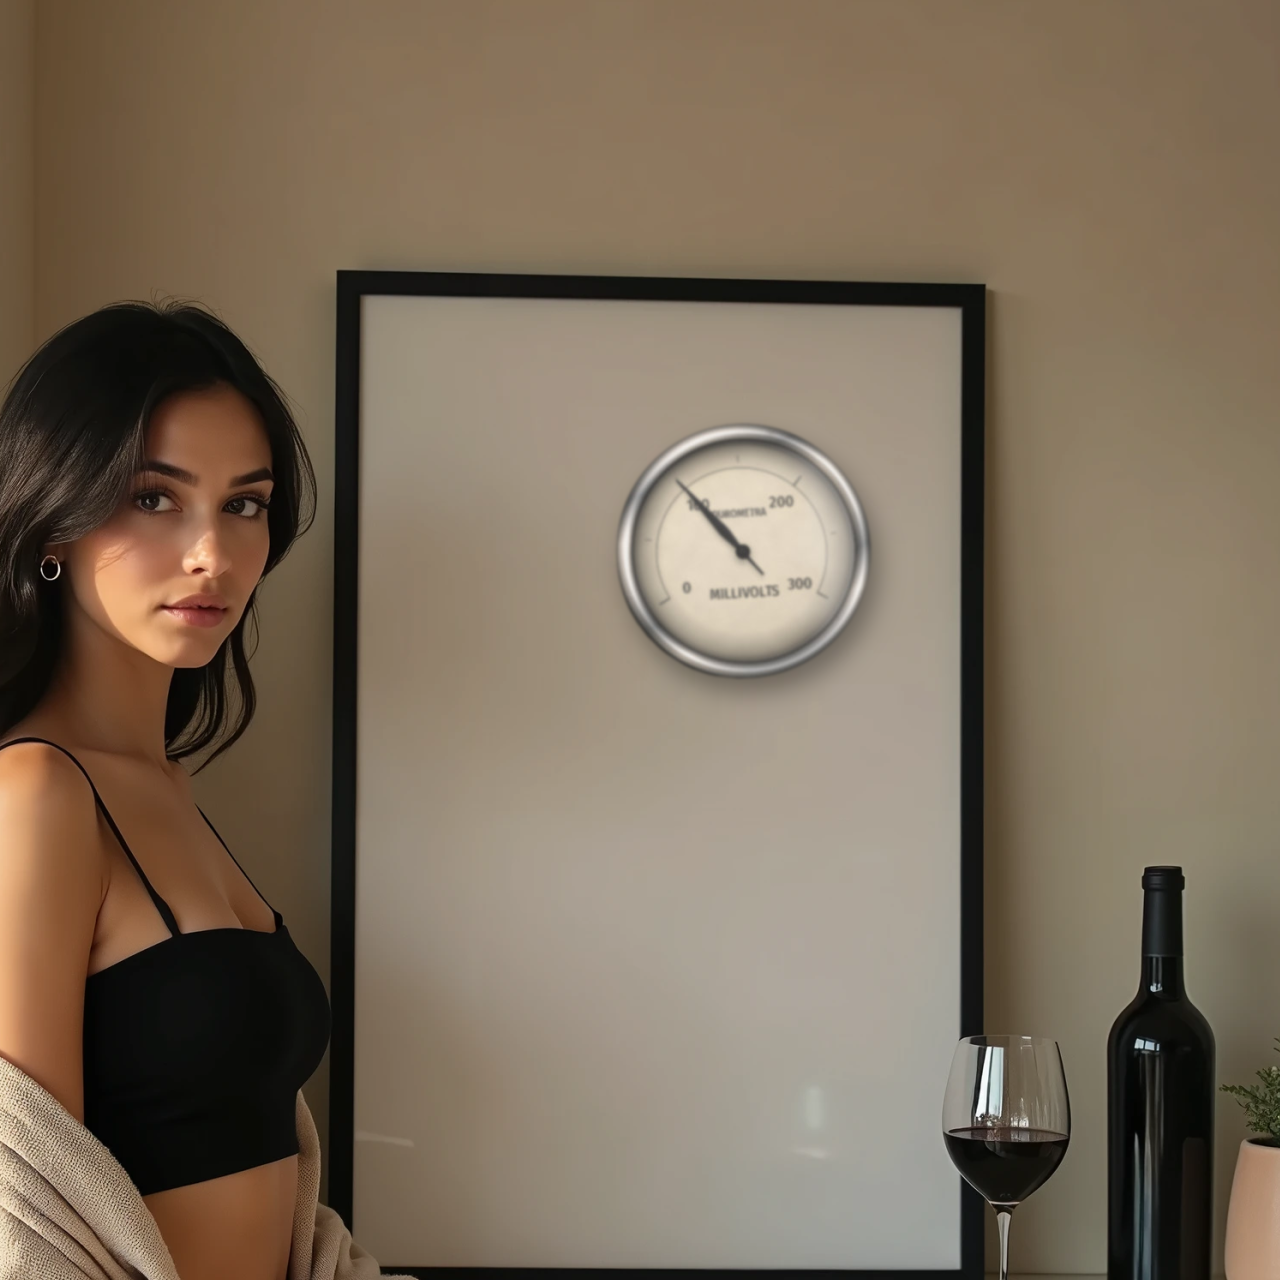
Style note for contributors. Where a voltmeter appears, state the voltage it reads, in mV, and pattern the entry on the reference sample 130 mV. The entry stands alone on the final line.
100 mV
